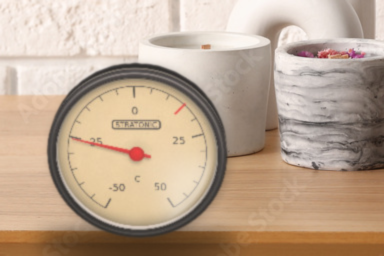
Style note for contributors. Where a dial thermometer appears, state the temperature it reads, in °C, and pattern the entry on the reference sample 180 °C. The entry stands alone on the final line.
-25 °C
